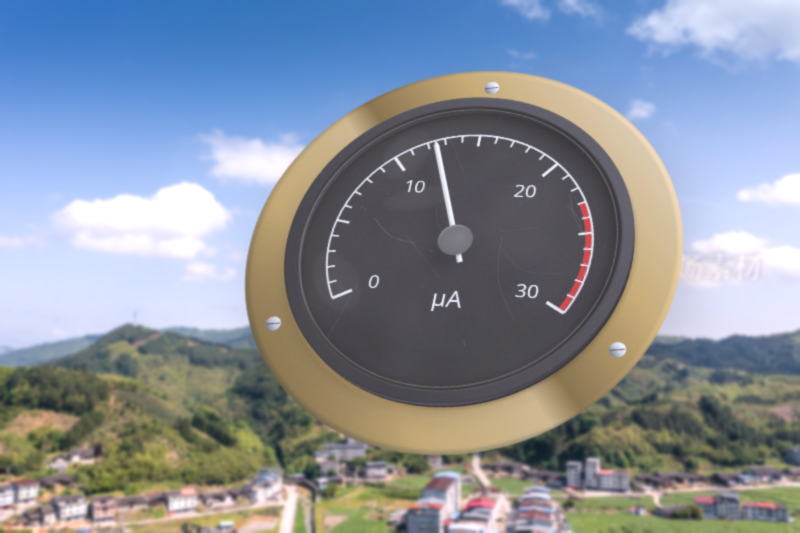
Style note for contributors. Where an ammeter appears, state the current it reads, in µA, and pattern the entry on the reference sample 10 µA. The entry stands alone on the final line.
12.5 µA
